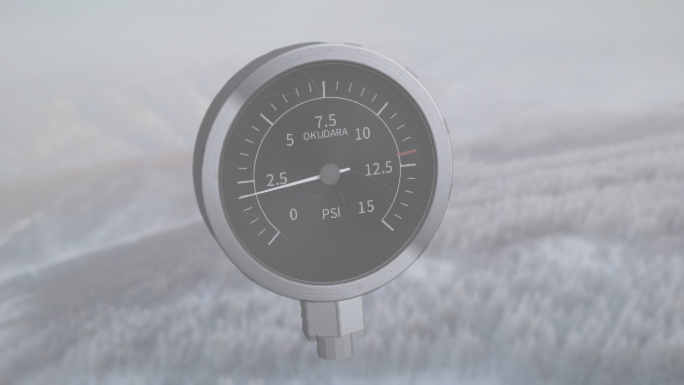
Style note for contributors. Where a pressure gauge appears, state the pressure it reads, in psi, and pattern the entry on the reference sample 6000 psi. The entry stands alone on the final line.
2 psi
